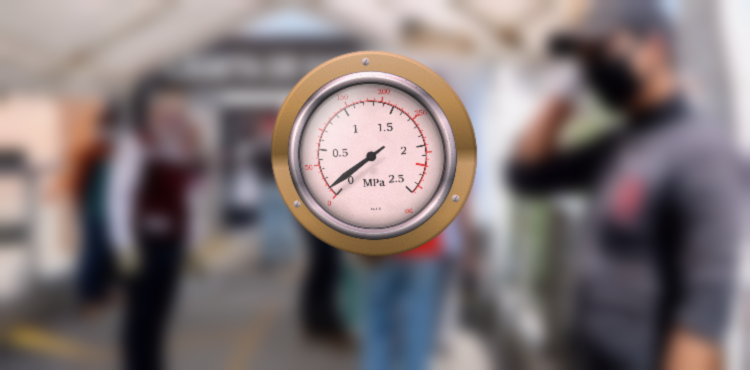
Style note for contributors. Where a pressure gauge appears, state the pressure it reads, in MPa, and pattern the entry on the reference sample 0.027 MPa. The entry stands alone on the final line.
0.1 MPa
